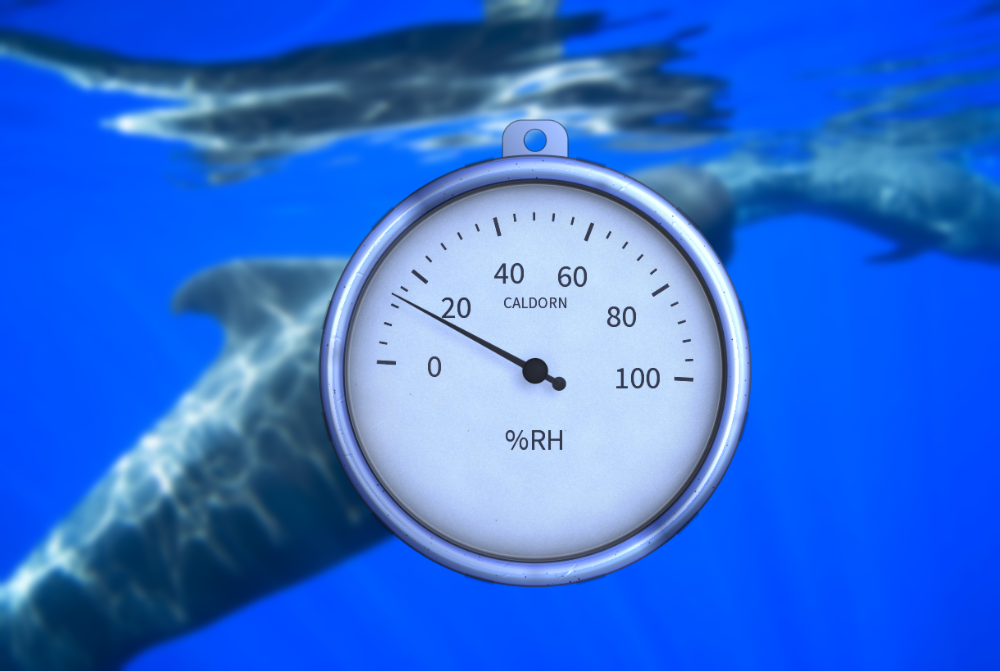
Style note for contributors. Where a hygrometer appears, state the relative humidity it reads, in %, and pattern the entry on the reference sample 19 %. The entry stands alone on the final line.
14 %
